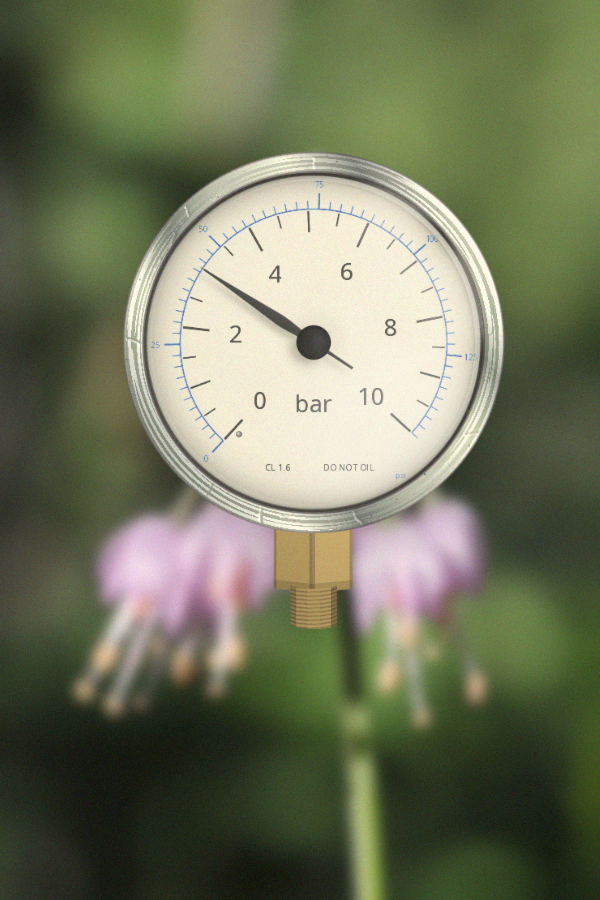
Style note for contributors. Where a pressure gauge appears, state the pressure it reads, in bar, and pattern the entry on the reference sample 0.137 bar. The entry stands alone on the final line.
3 bar
